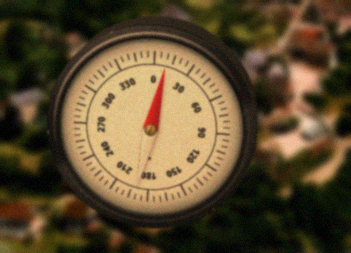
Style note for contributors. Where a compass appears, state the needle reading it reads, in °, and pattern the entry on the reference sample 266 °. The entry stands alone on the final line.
10 °
